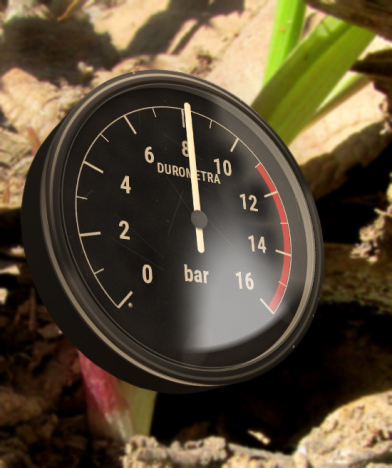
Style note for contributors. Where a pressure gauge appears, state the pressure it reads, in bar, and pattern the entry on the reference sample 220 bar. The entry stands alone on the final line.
8 bar
